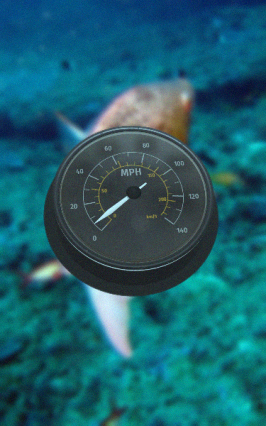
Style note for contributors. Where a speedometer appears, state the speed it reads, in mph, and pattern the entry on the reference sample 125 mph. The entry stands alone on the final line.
5 mph
